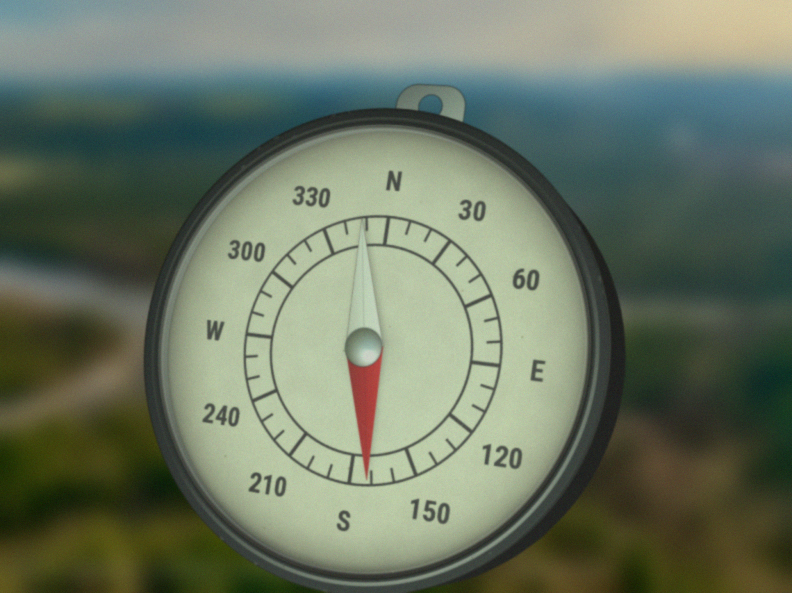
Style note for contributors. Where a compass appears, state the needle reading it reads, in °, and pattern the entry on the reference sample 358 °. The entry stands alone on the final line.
170 °
